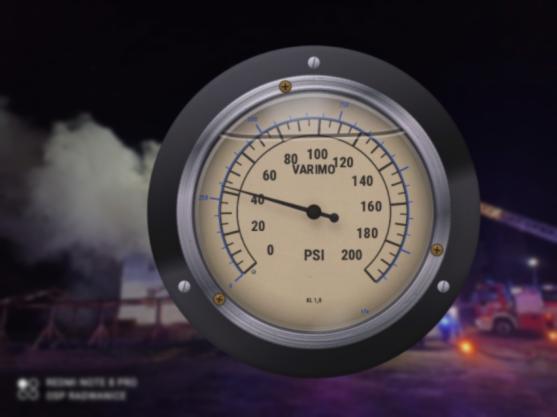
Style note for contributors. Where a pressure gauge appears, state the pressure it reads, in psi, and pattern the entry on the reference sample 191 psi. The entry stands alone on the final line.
42.5 psi
